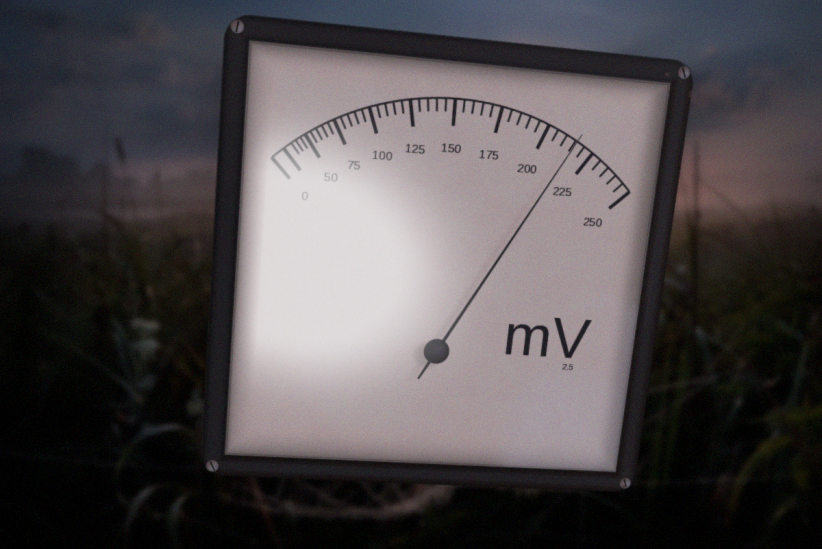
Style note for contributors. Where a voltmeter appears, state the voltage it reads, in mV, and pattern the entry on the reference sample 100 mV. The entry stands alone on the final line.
215 mV
